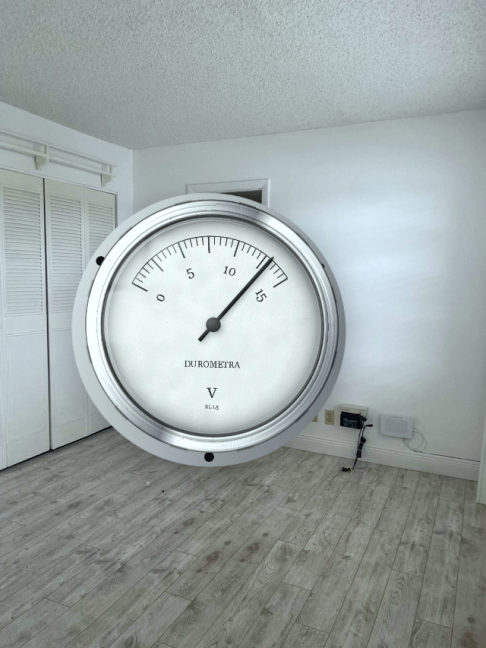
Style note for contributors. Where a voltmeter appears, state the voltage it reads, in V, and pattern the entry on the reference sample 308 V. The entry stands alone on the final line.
13 V
